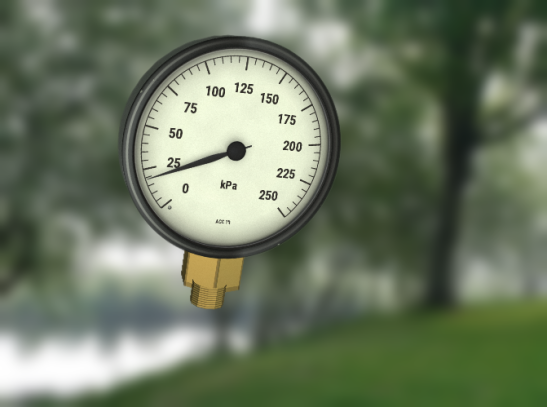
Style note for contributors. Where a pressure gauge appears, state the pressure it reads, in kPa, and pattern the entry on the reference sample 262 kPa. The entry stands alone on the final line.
20 kPa
